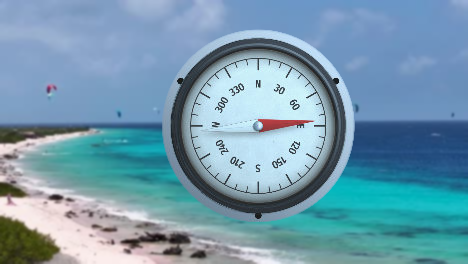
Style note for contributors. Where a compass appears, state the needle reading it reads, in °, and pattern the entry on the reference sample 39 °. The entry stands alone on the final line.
85 °
